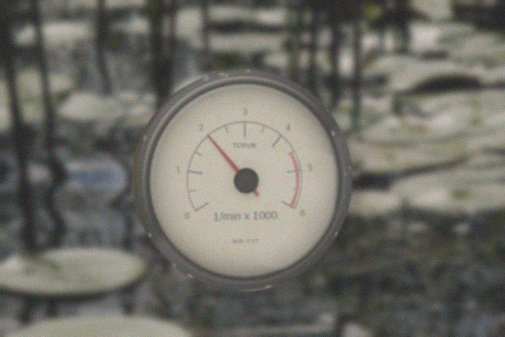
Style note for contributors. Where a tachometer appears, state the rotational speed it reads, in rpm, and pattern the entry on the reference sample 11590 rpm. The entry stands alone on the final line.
2000 rpm
